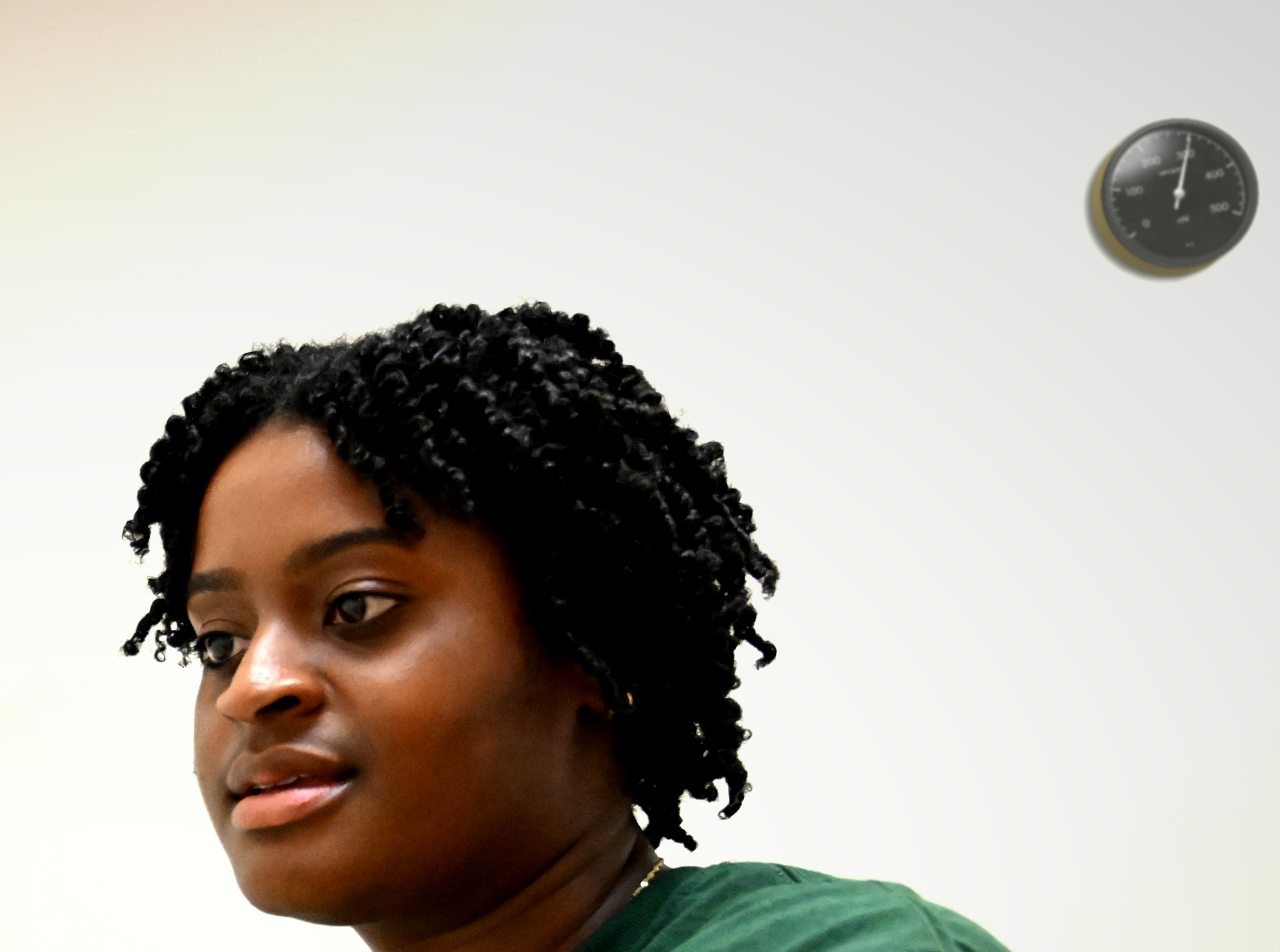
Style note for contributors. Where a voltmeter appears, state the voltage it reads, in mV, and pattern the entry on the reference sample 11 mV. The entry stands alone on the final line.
300 mV
